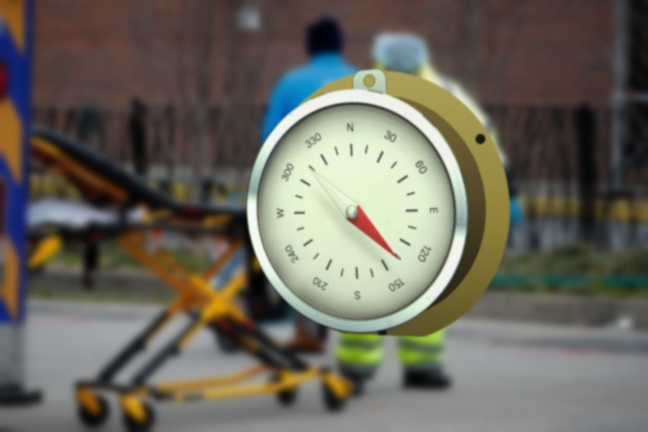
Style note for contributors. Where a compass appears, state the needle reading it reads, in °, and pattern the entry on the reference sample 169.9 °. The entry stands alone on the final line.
135 °
